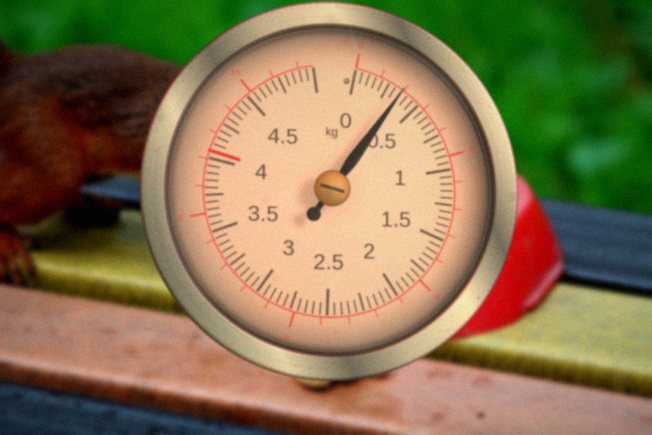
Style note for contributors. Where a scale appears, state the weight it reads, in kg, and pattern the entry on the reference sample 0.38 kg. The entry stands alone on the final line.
0.35 kg
